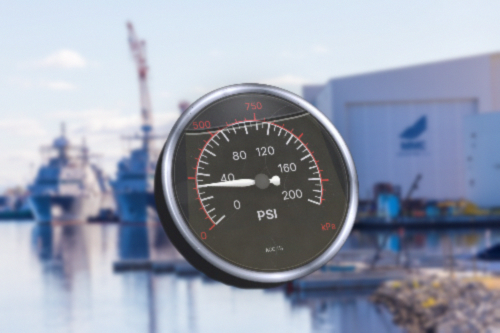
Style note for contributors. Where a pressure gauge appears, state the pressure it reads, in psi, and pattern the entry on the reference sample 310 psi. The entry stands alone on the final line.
30 psi
